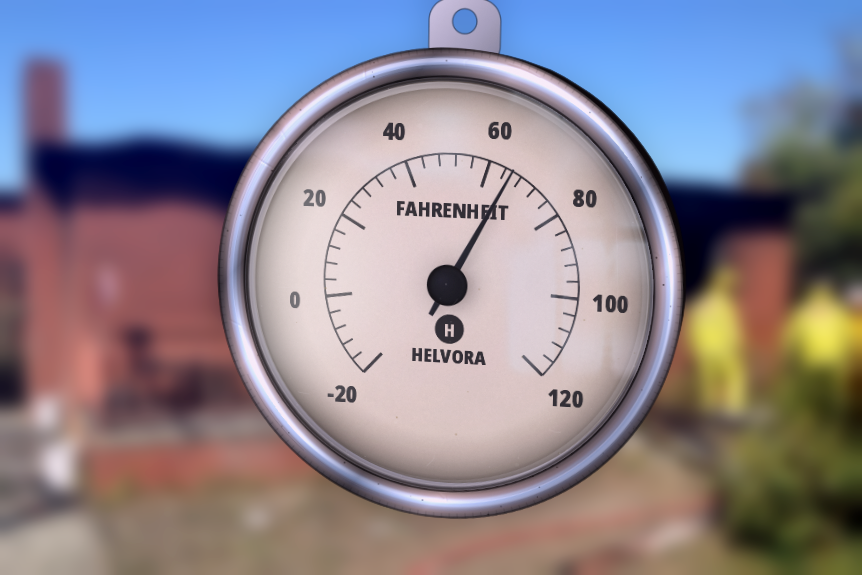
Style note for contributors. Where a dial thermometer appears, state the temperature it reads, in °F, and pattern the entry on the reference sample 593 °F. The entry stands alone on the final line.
66 °F
